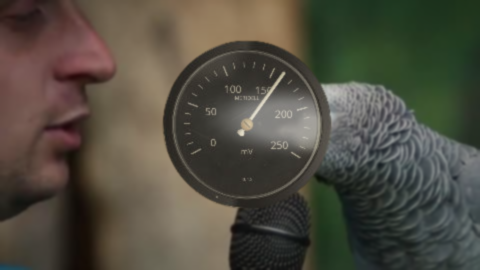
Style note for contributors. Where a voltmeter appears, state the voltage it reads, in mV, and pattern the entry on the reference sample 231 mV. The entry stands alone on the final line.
160 mV
